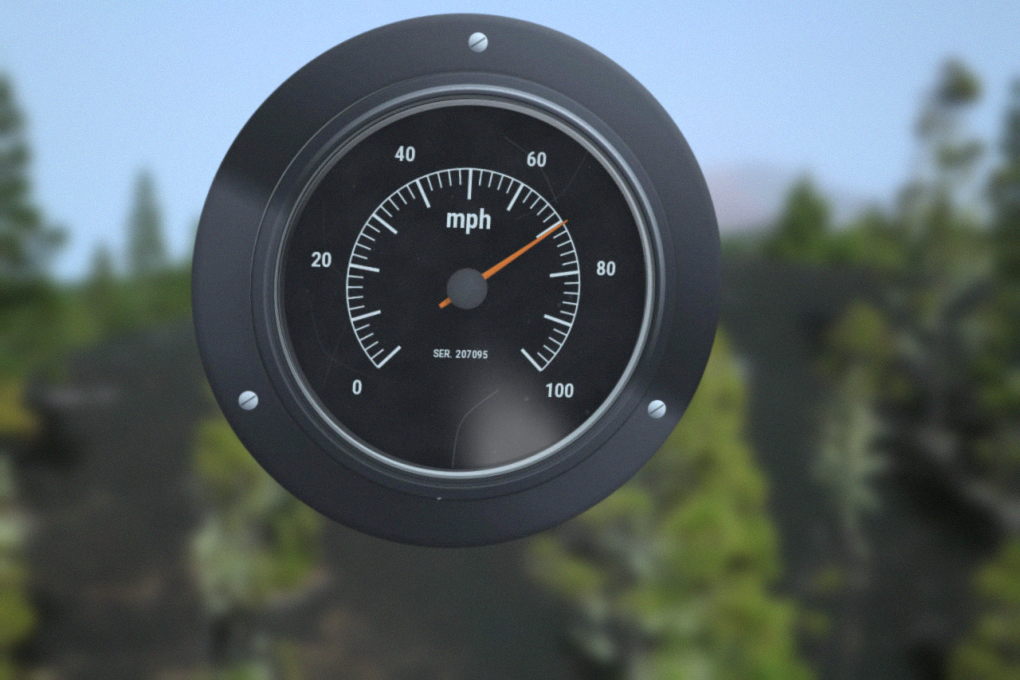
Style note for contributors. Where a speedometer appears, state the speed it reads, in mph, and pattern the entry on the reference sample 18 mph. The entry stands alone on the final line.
70 mph
